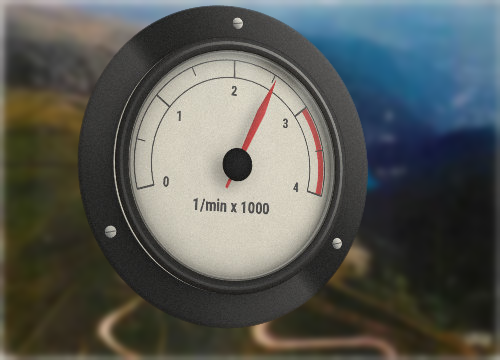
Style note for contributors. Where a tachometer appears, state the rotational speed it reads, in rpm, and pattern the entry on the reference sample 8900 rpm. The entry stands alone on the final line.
2500 rpm
